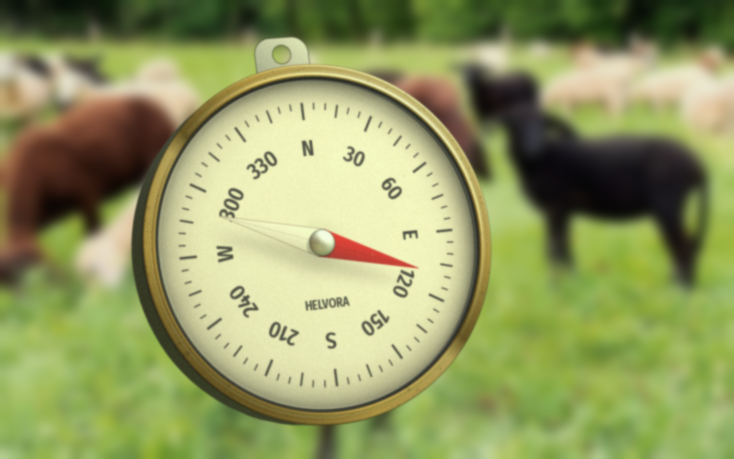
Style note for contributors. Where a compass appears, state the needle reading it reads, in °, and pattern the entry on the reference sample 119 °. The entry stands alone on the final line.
110 °
